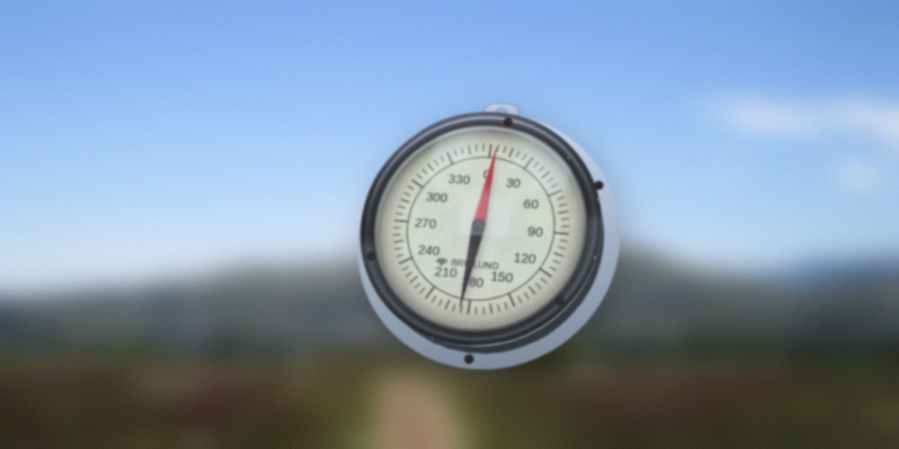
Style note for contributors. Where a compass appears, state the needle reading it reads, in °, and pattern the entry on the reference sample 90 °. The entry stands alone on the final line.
5 °
